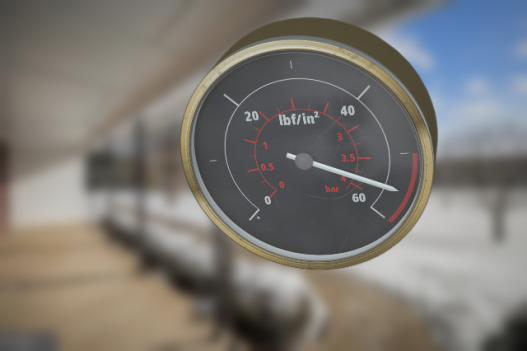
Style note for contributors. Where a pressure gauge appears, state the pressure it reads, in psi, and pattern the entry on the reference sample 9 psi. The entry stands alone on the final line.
55 psi
